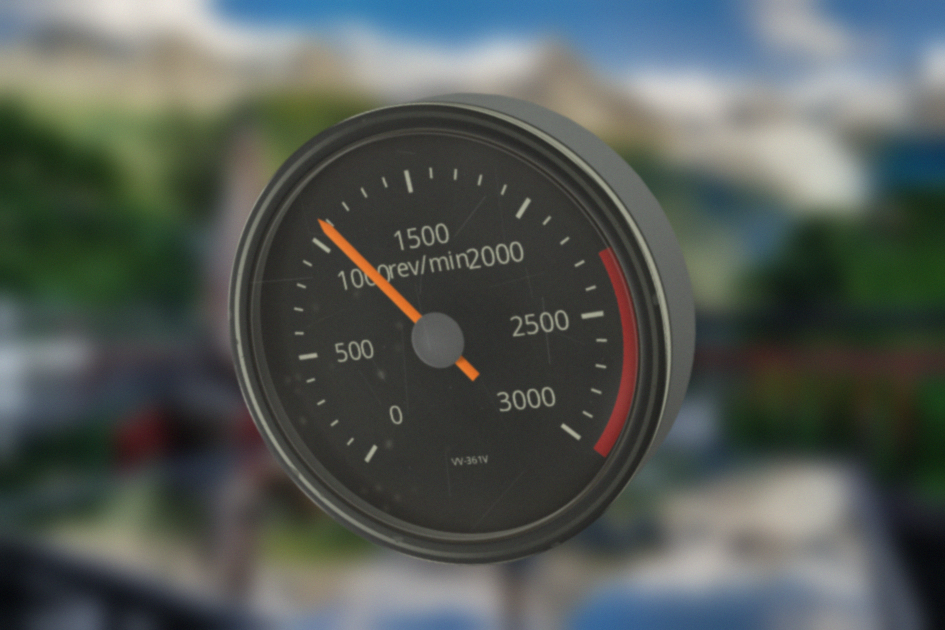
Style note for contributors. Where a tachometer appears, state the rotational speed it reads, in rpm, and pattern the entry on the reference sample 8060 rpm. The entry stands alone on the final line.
1100 rpm
